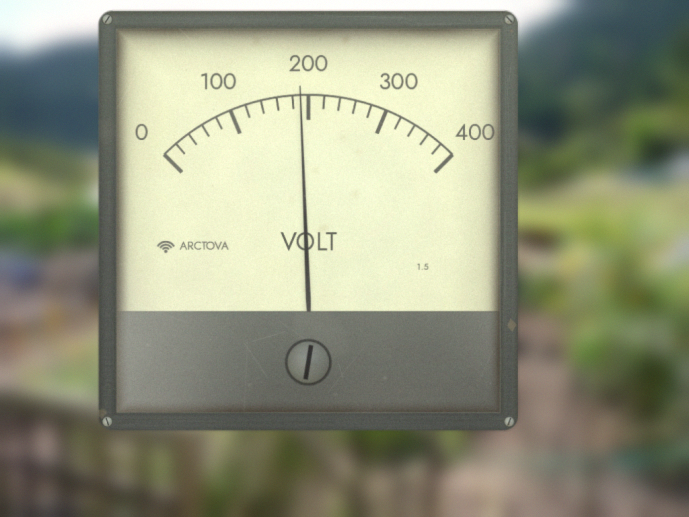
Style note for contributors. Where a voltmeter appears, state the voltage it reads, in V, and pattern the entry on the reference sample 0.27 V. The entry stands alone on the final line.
190 V
